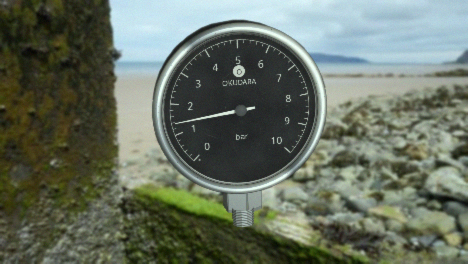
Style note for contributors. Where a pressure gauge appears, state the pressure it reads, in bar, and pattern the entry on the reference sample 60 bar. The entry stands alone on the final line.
1.4 bar
